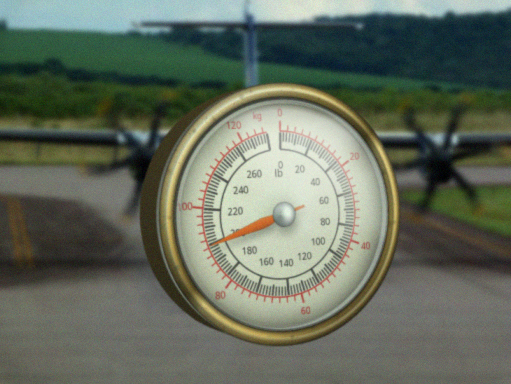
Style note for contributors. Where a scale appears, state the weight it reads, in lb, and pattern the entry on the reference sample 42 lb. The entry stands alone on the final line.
200 lb
